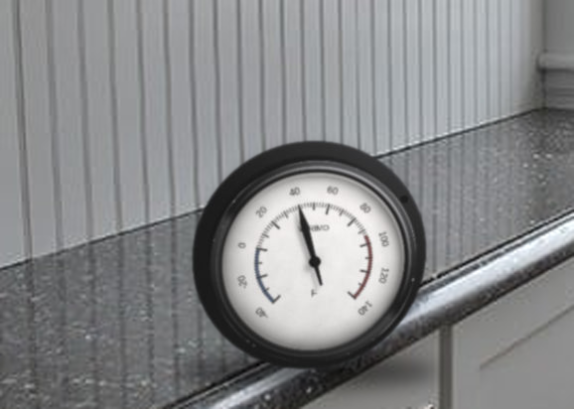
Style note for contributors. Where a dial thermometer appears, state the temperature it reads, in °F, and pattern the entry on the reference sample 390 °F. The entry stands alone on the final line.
40 °F
